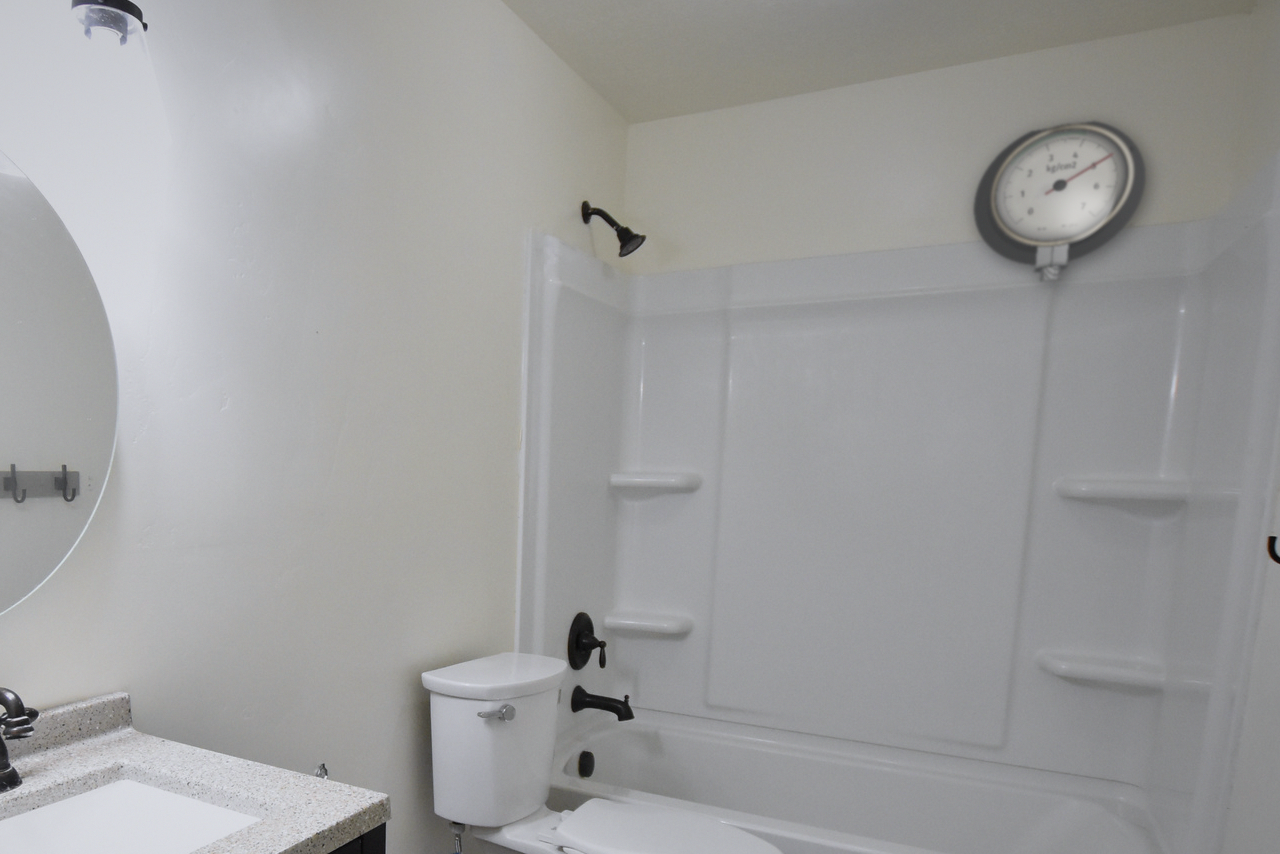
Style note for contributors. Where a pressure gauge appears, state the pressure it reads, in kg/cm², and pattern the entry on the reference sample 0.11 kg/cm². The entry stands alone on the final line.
5 kg/cm²
